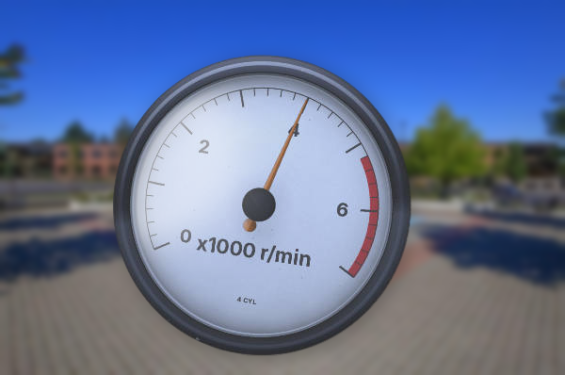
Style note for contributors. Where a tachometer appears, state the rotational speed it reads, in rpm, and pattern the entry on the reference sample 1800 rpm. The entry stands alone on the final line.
4000 rpm
